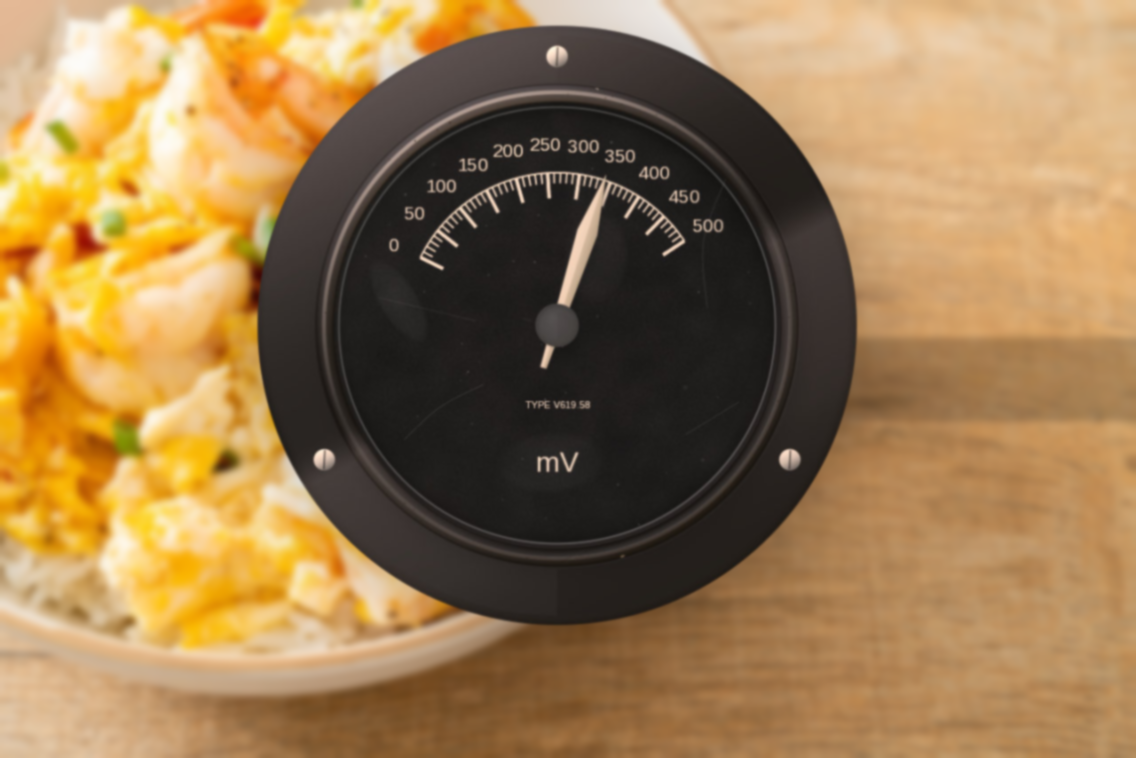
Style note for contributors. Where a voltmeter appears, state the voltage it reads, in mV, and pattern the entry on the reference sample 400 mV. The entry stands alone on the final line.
340 mV
